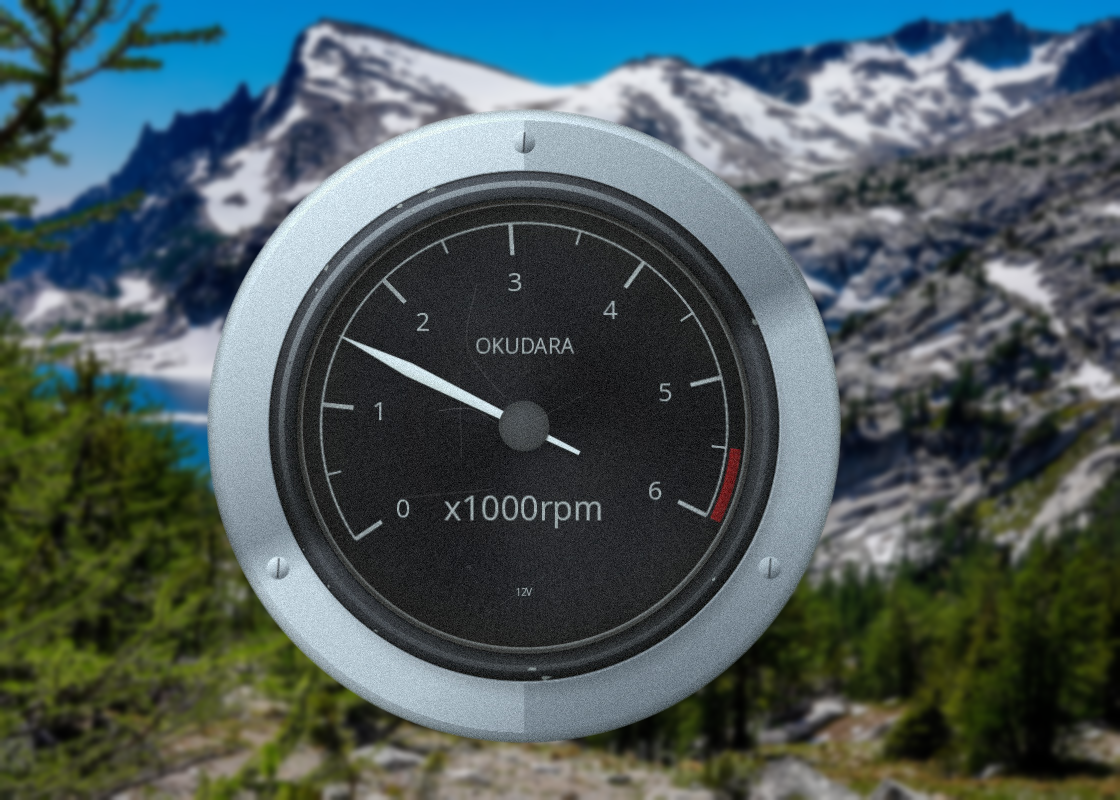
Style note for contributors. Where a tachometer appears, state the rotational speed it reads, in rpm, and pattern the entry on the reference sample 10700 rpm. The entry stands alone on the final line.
1500 rpm
